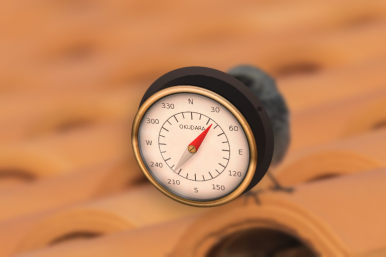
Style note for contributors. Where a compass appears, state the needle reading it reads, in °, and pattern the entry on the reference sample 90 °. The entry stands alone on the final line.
37.5 °
